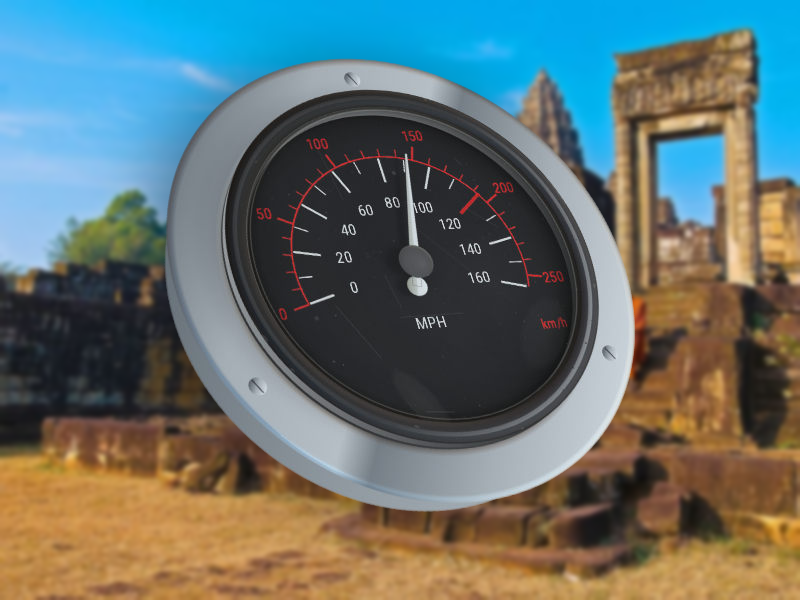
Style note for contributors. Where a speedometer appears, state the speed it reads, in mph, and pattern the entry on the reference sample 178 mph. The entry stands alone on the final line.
90 mph
